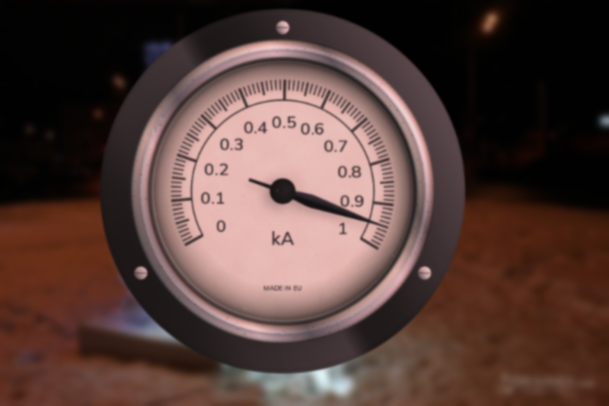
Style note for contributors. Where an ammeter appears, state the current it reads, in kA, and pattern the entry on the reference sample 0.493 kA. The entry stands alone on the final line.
0.95 kA
